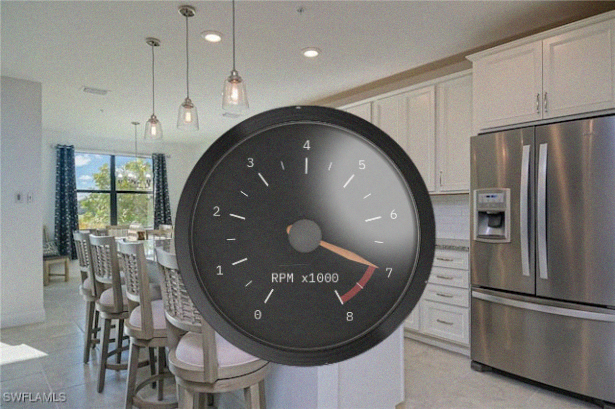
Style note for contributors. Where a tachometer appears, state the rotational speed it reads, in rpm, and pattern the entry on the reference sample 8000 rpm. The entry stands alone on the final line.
7000 rpm
